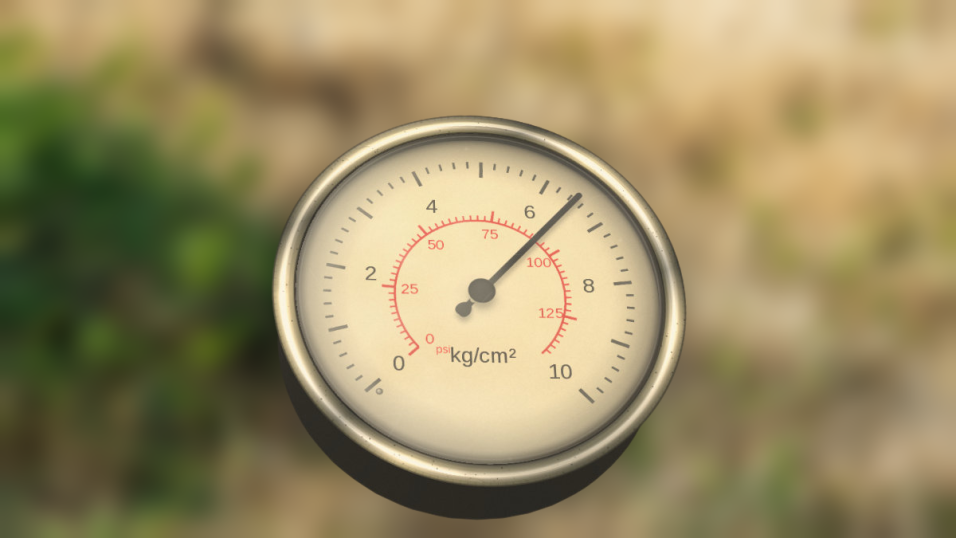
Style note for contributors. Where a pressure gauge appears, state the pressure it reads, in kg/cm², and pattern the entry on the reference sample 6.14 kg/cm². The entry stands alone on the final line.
6.5 kg/cm²
